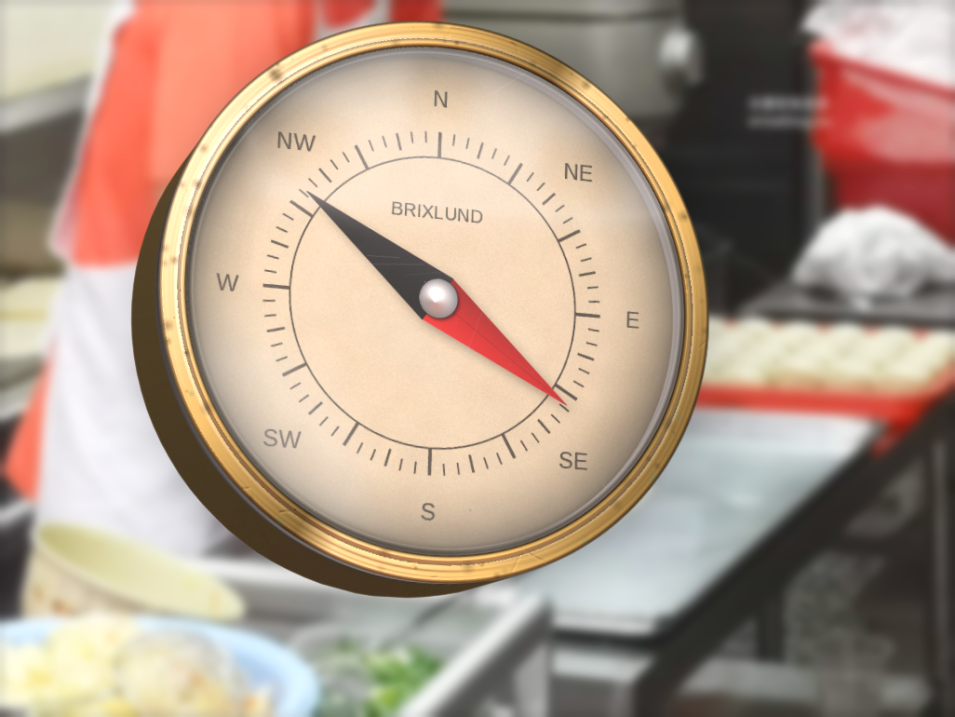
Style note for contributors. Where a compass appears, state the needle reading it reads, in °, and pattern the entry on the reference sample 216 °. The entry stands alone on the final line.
125 °
